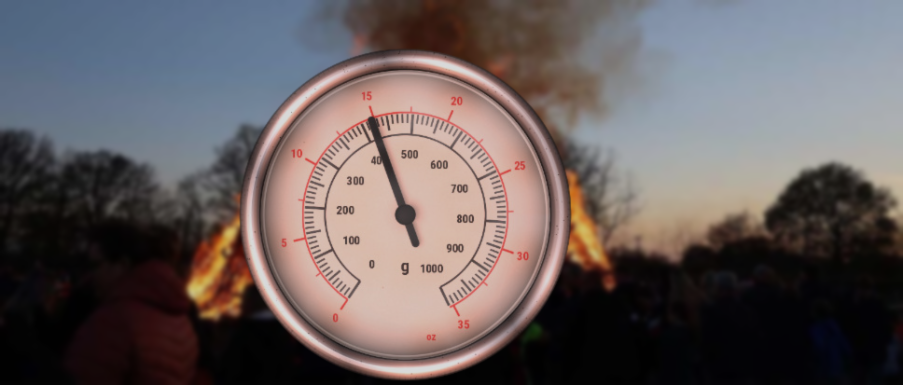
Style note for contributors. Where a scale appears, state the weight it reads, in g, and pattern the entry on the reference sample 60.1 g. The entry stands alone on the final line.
420 g
